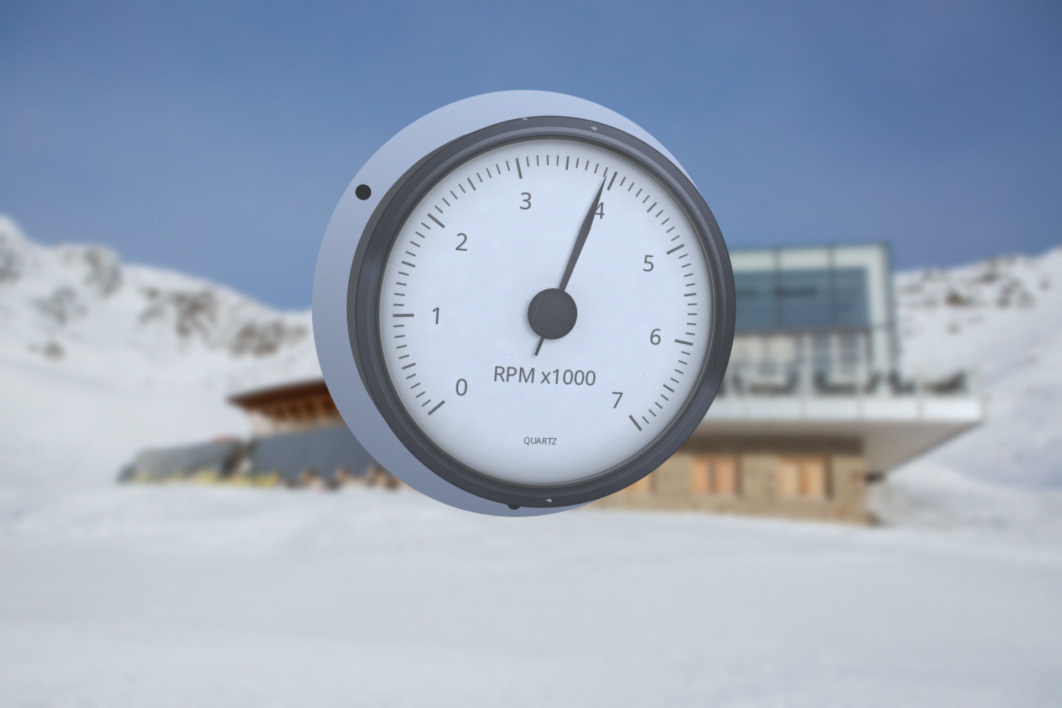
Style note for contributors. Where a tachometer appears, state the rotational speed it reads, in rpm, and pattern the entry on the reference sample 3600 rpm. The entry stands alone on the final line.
3900 rpm
